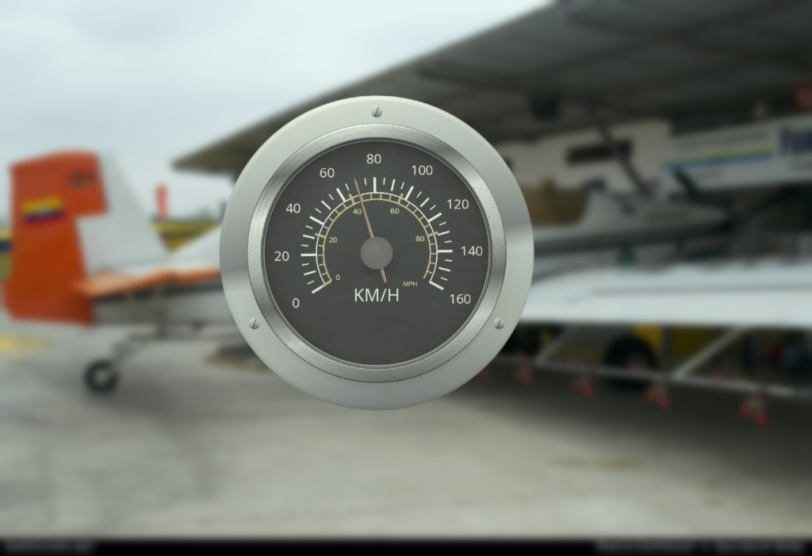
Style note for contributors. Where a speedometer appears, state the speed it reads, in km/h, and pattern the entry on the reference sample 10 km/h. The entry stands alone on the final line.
70 km/h
